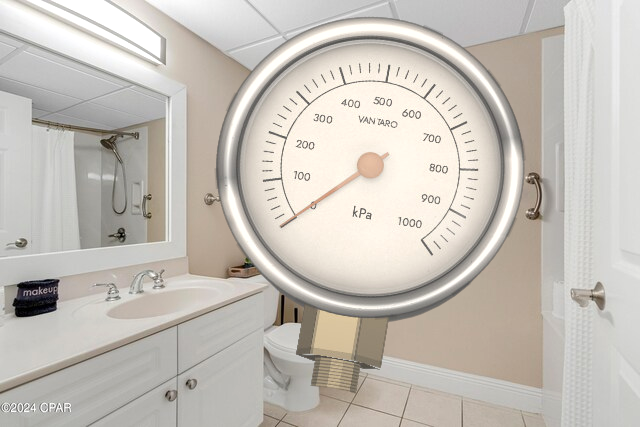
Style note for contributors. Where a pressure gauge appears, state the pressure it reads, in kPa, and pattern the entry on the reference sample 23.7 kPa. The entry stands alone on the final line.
0 kPa
